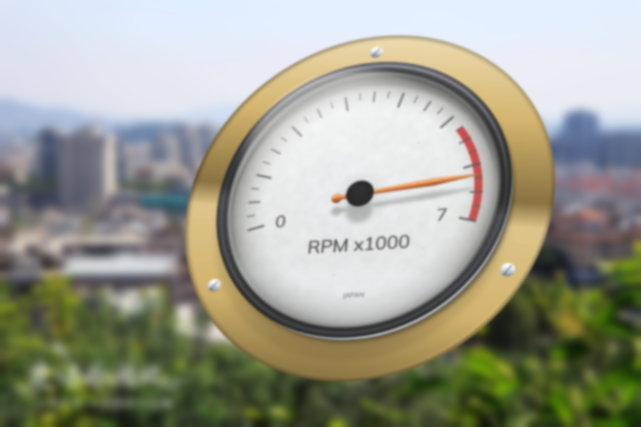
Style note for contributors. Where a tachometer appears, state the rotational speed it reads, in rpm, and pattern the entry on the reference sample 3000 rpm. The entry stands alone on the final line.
6250 rpm
